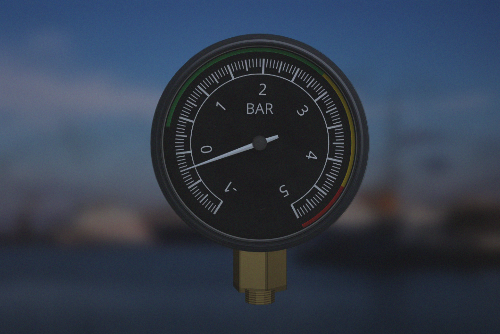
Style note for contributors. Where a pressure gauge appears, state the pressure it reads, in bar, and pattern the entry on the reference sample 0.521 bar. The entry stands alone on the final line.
-0.25 bar
